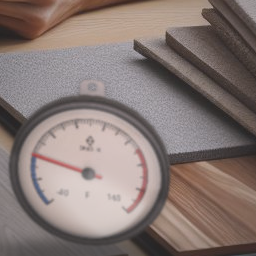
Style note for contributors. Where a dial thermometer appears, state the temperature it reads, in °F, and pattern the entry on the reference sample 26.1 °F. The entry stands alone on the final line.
0 °F
